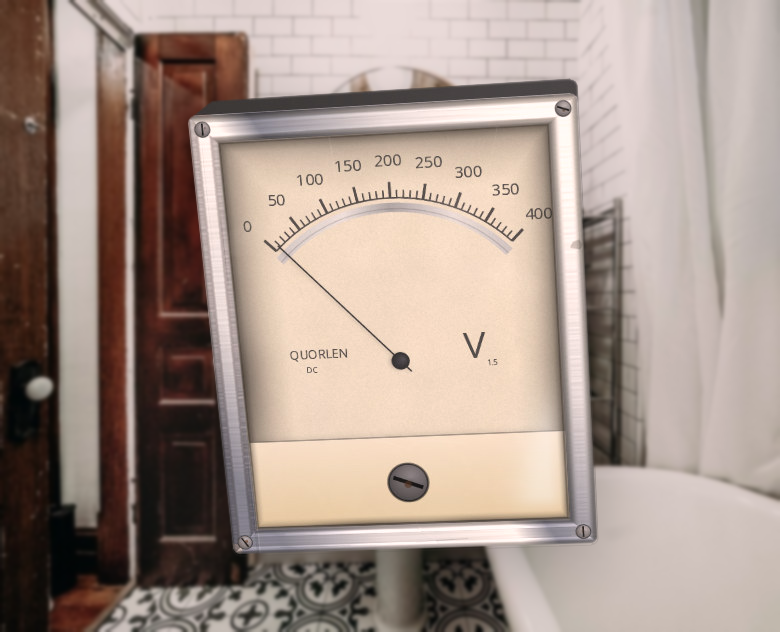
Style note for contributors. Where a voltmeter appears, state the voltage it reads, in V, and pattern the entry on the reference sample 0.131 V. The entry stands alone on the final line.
10 V
